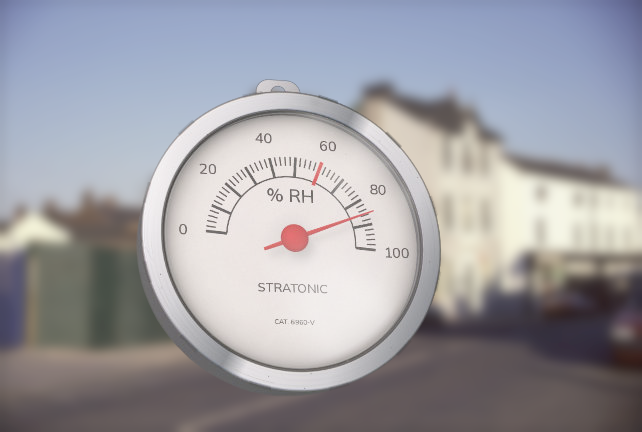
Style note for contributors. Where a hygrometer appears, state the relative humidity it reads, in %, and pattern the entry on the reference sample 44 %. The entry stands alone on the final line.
86 %
